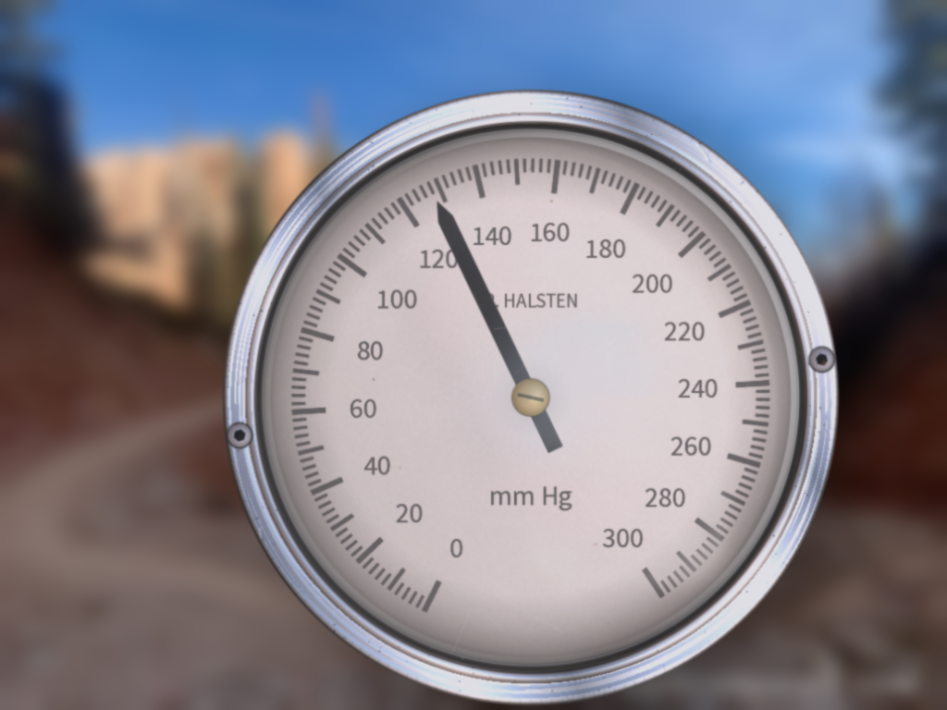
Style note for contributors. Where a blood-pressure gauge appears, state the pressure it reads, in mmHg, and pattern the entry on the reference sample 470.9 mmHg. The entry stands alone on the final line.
128 mmHg
